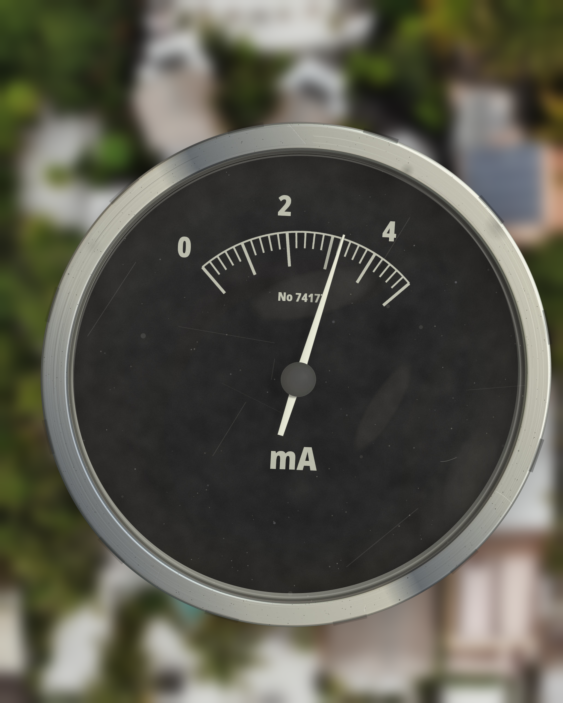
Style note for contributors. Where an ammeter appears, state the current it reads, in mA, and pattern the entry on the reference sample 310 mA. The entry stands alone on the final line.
3.2 mA
